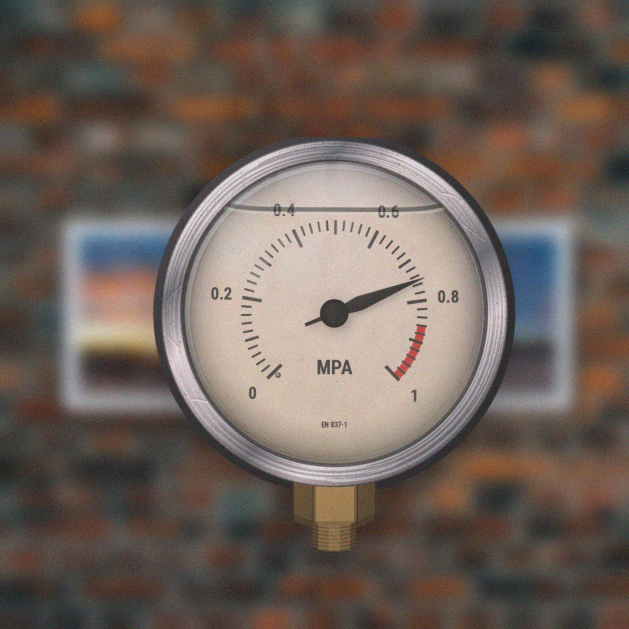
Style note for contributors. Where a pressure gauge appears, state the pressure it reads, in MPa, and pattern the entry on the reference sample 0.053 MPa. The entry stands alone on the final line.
0.75 MPa
